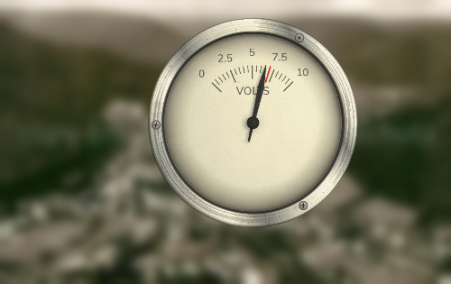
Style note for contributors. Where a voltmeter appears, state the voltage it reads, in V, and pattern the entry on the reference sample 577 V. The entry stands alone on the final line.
6.5 V
